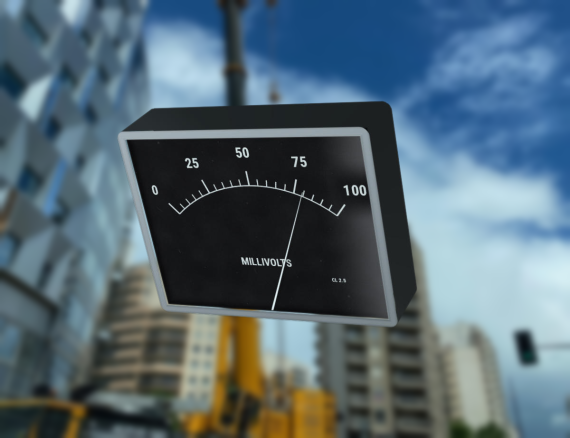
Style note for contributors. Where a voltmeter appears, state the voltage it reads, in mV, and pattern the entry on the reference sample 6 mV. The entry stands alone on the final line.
80 mV
